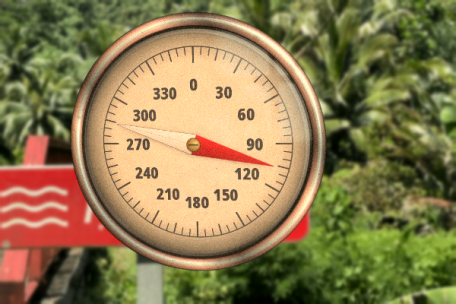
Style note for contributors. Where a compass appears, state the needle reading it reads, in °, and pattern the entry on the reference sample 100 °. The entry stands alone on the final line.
105 °
